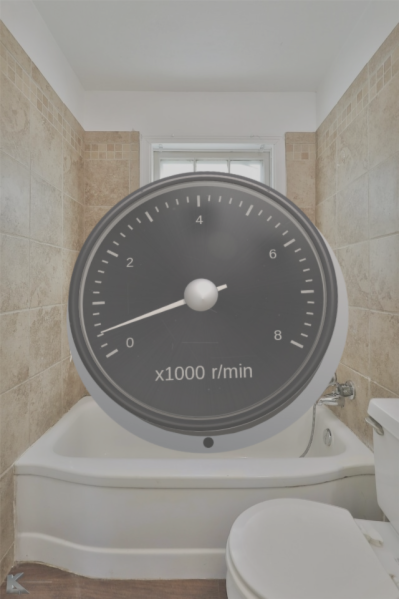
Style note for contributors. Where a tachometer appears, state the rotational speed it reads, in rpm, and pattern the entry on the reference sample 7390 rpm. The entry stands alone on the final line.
400 rpm
